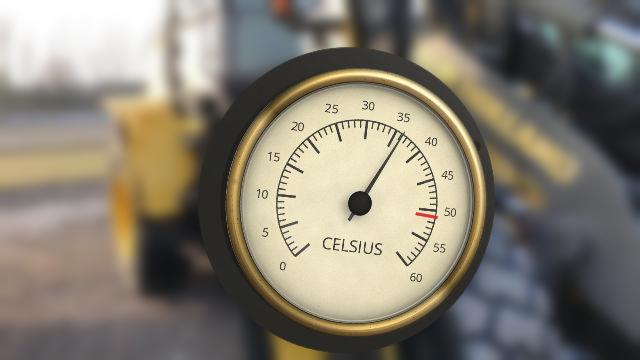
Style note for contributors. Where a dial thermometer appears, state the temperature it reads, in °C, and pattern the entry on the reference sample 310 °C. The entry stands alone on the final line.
36 °C
